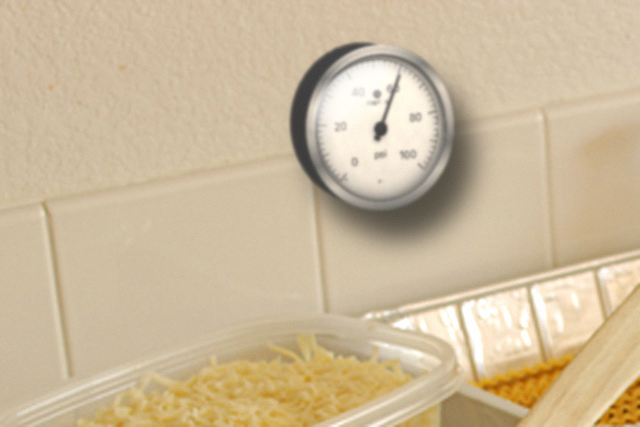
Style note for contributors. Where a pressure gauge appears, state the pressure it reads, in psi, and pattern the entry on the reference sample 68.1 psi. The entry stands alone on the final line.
60 psi
